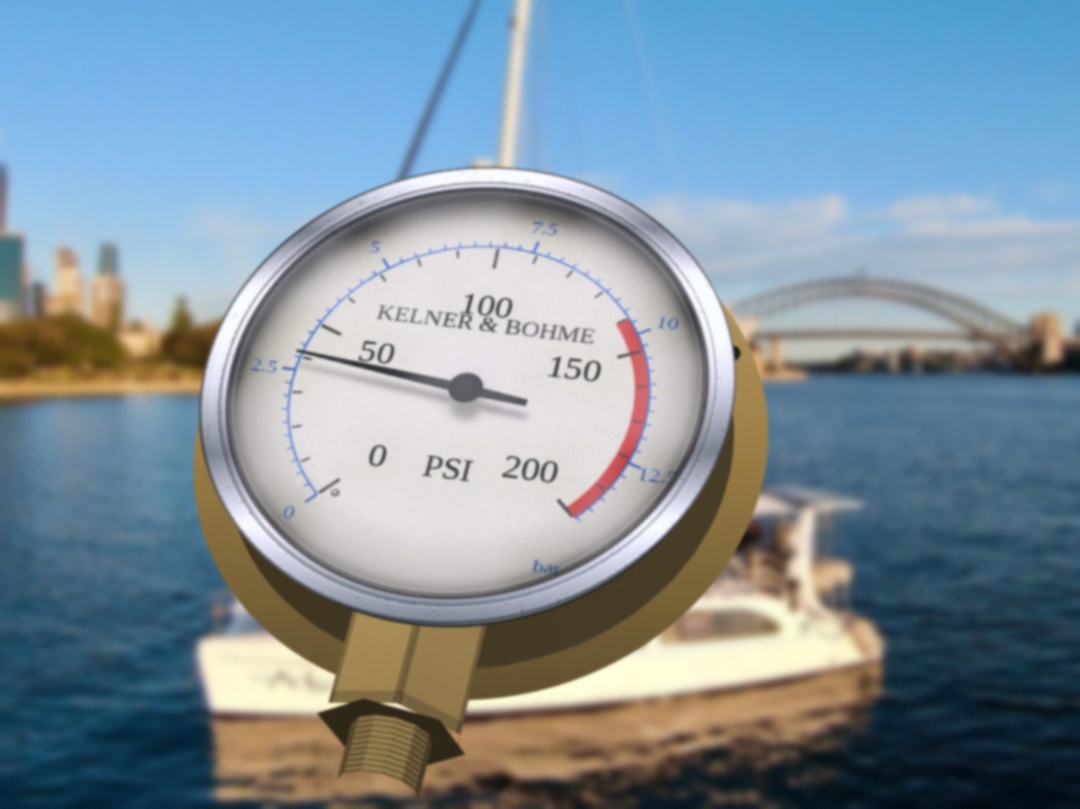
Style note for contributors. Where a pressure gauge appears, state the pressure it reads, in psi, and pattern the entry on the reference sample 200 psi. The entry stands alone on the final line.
40 psi
